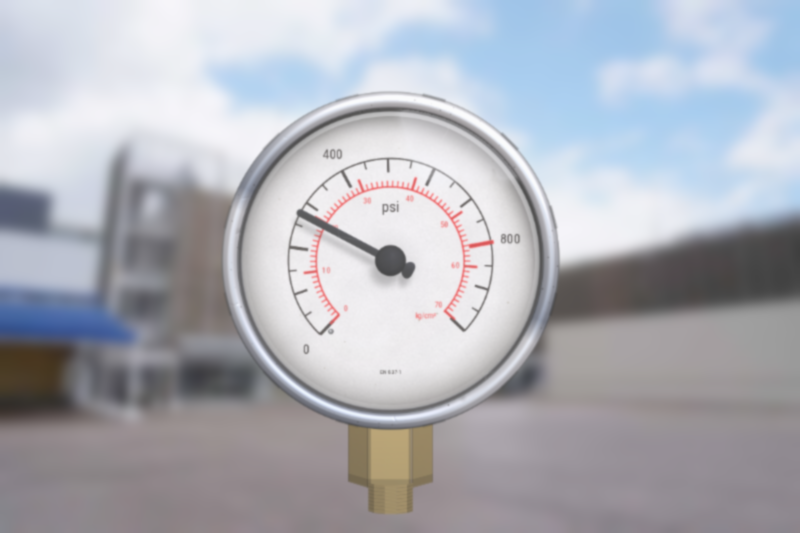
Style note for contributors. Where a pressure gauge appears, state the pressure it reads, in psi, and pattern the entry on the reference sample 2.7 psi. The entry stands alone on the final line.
275 psi
